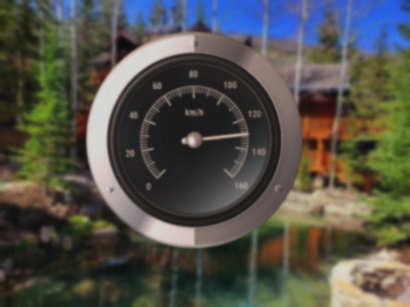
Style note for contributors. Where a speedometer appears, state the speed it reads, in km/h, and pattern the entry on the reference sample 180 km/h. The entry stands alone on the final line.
130 km/h
